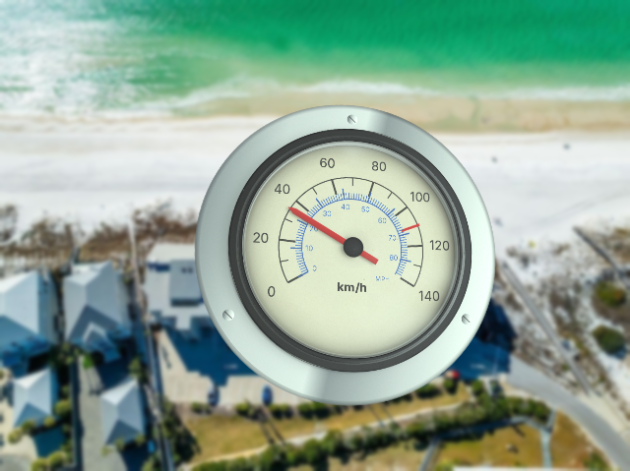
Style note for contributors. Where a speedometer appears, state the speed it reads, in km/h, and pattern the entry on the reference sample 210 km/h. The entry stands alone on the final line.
35 km/h
